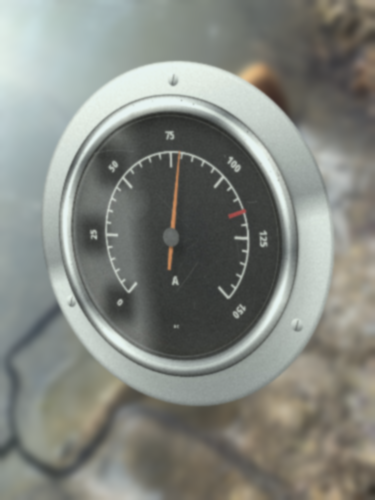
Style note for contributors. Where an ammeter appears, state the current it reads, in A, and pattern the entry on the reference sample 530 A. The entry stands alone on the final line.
80 A
